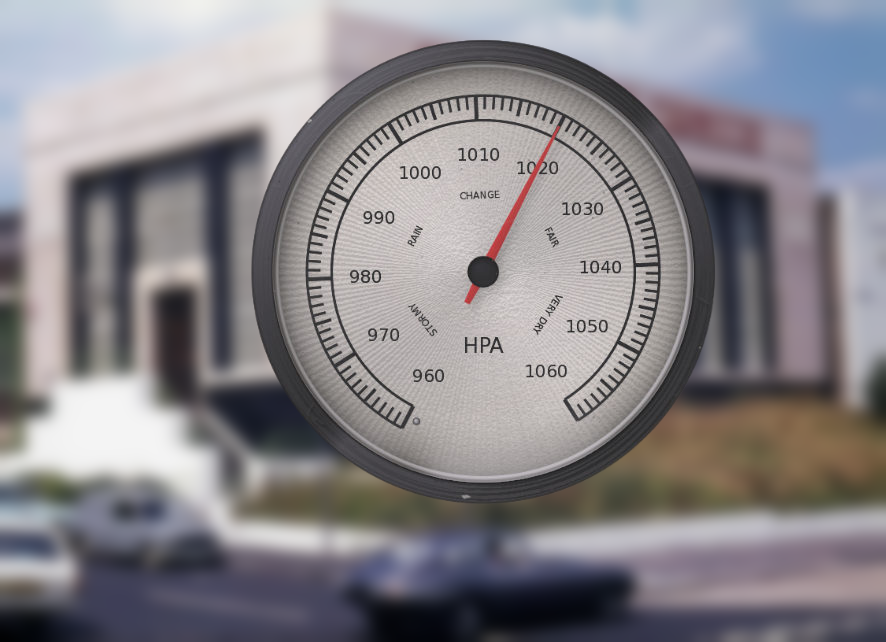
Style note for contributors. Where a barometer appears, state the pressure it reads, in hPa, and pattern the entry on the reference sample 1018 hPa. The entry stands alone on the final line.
1020 hPa
